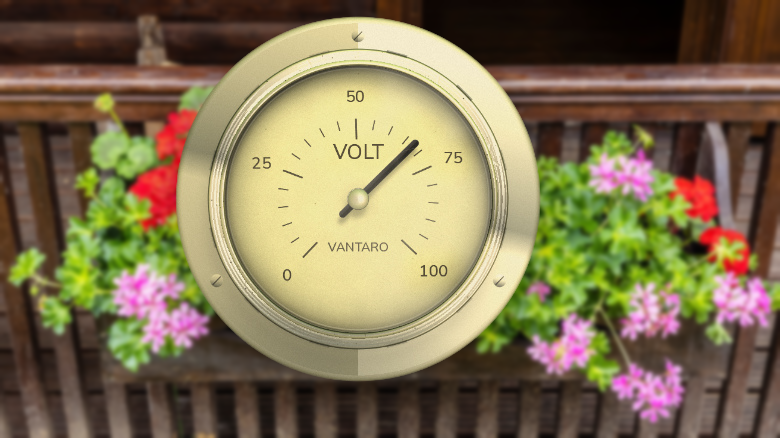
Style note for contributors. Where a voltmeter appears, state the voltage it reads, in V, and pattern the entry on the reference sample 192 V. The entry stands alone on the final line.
67.5 V
